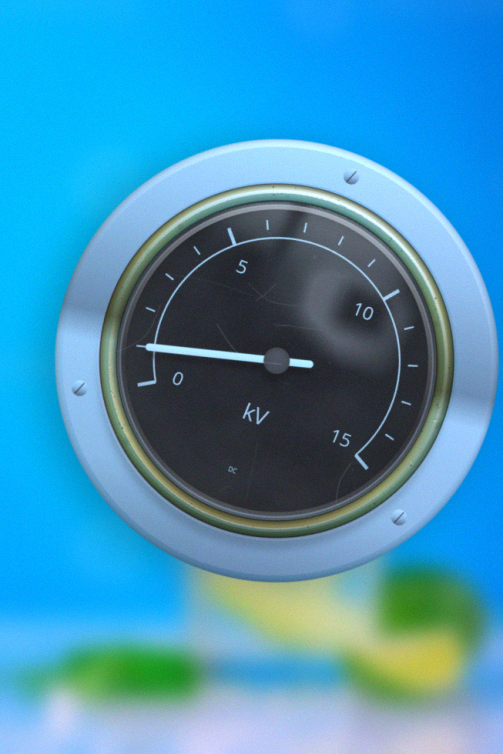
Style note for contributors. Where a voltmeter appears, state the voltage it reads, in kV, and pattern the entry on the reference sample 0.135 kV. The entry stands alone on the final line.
1 kV
